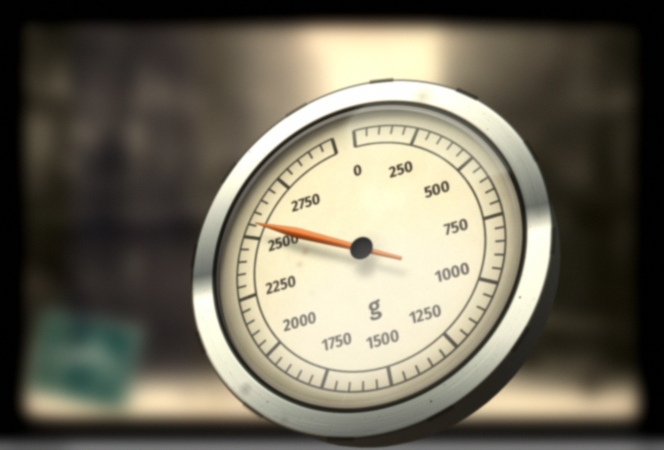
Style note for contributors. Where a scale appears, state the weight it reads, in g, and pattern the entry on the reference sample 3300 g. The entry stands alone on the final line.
2550 g
